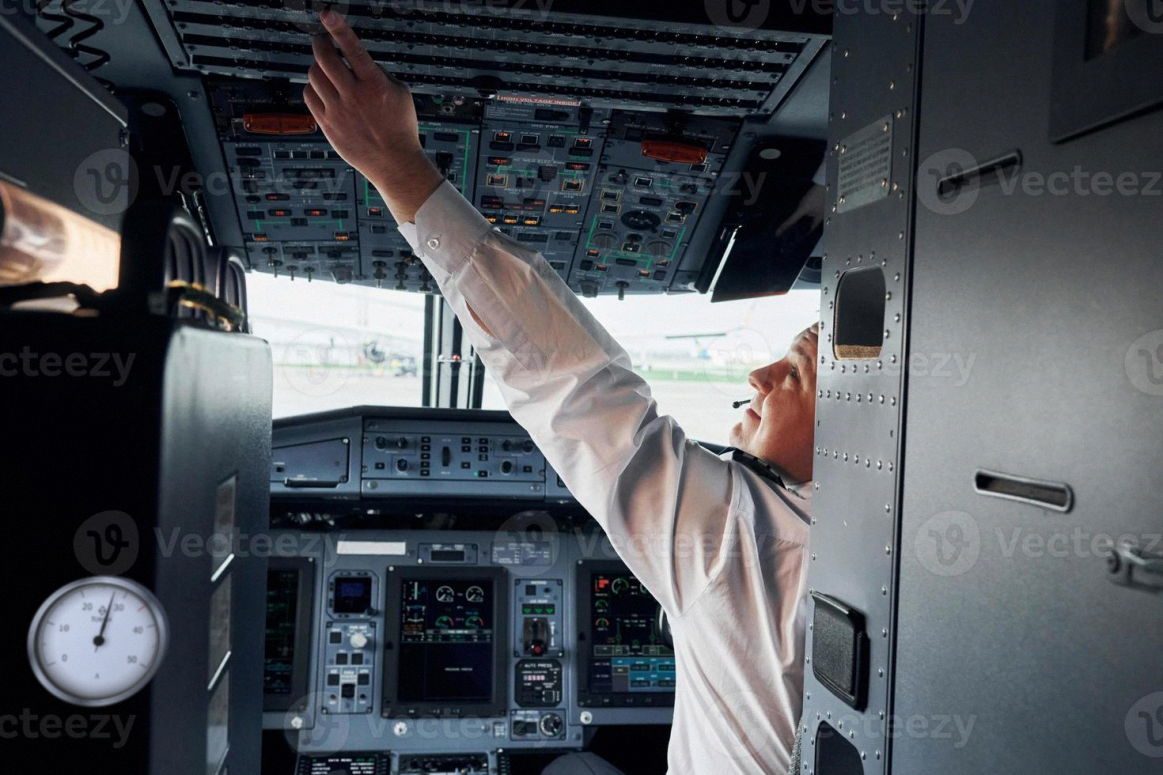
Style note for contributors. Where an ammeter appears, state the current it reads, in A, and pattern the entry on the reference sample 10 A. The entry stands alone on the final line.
27.5 A
